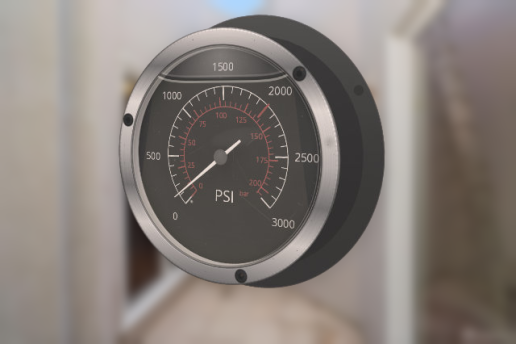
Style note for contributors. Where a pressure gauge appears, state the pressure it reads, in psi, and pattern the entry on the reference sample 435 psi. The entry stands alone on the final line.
100 psi
